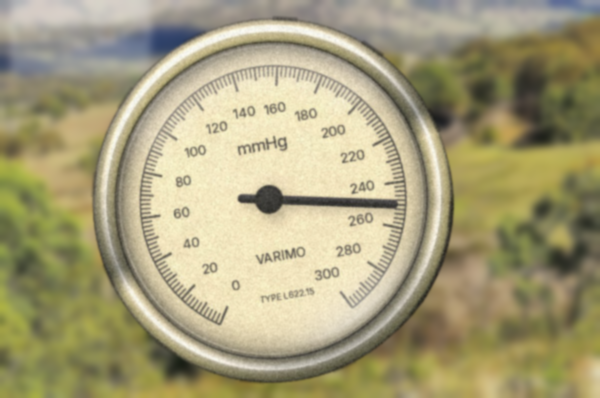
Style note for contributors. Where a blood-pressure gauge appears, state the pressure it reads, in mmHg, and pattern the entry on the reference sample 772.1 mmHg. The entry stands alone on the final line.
250 mmHg
